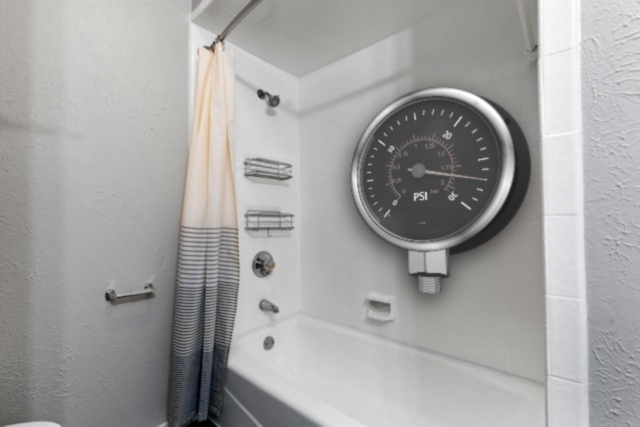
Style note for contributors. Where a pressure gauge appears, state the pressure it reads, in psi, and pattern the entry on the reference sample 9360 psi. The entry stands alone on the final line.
27 psi
